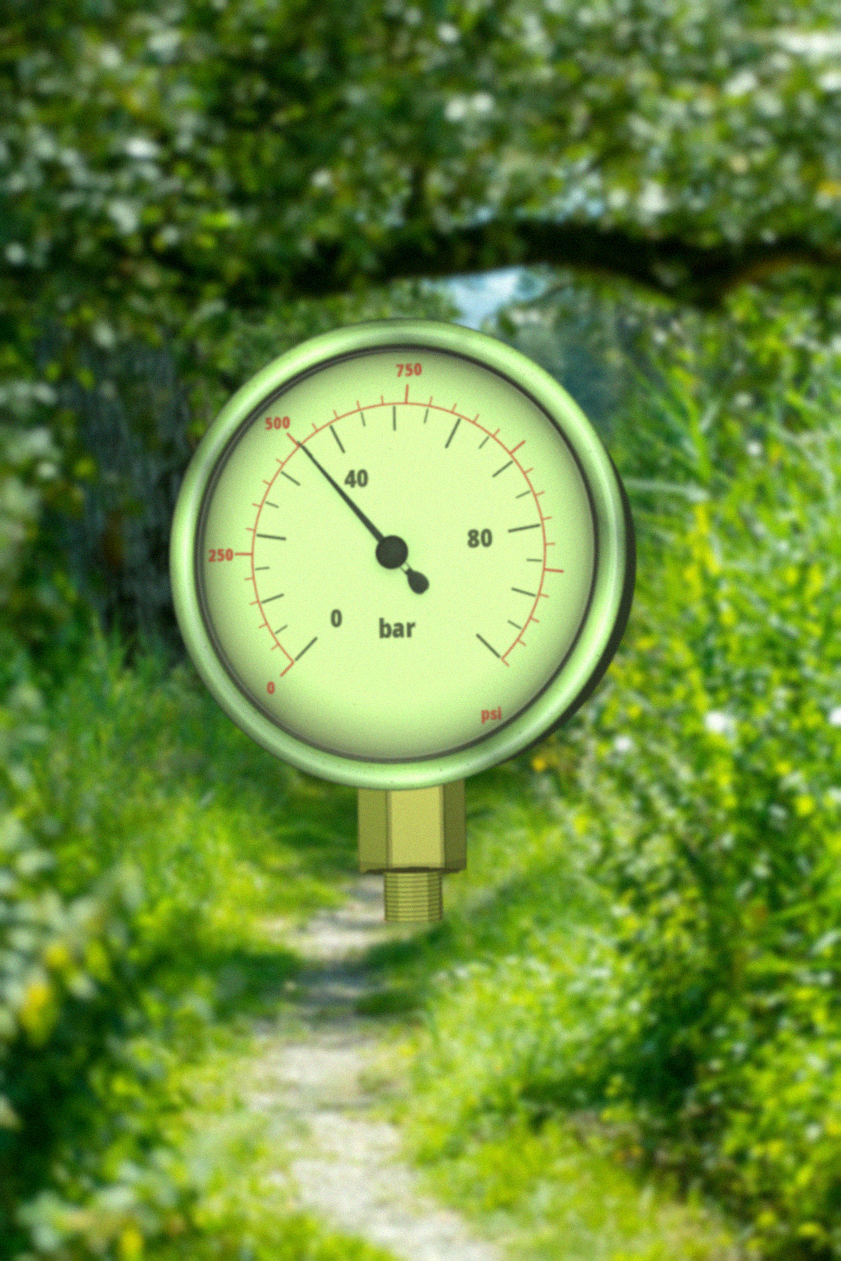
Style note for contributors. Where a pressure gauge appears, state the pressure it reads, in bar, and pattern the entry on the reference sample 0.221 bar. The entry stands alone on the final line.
35 bar
